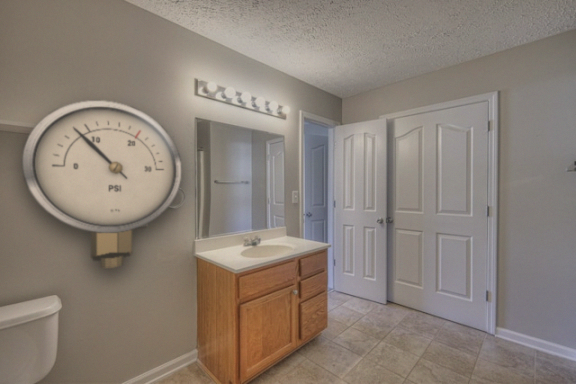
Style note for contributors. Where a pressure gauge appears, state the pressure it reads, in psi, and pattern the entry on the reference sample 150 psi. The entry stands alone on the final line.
8 psi
